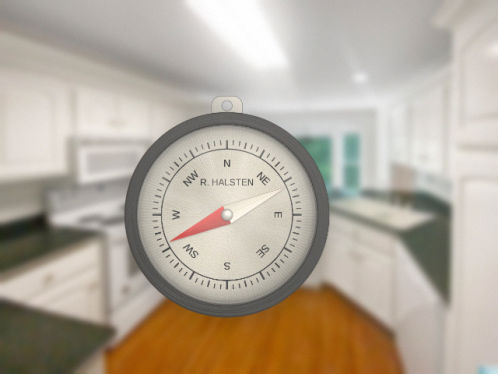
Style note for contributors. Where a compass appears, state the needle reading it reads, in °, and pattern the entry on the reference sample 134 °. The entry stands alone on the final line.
245 °
